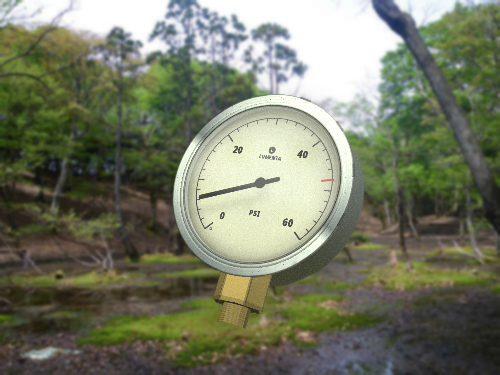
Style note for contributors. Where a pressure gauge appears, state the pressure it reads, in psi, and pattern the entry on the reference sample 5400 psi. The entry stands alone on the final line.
6 psi
